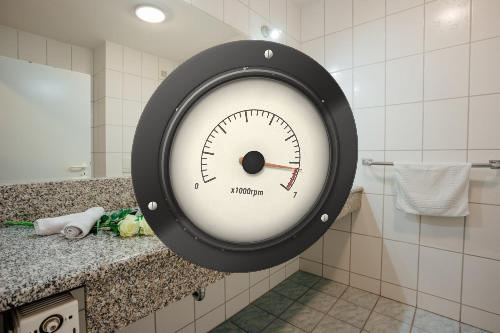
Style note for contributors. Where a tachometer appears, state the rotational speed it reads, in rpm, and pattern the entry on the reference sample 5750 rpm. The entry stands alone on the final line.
6200 rpm
